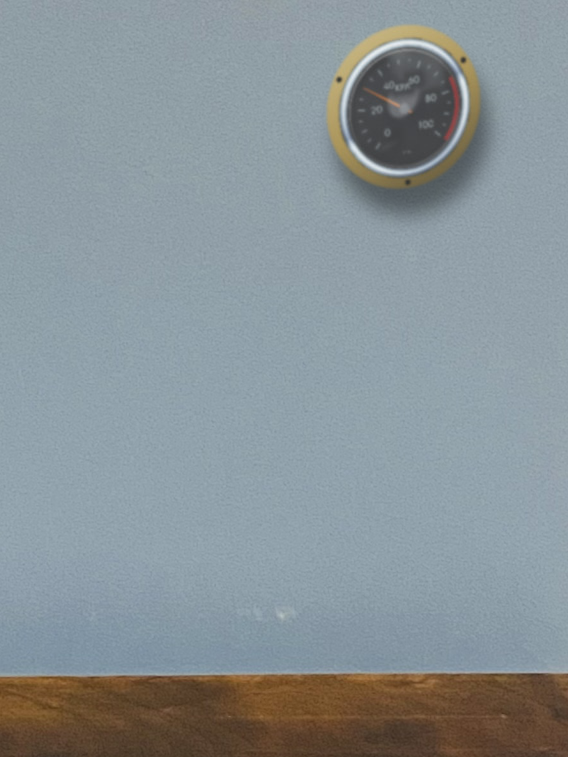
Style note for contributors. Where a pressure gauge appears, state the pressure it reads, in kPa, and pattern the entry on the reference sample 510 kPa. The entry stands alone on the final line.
30 kPa
